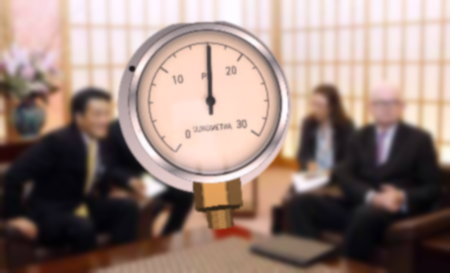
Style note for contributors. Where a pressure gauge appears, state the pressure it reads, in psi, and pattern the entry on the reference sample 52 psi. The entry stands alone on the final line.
16 psi
